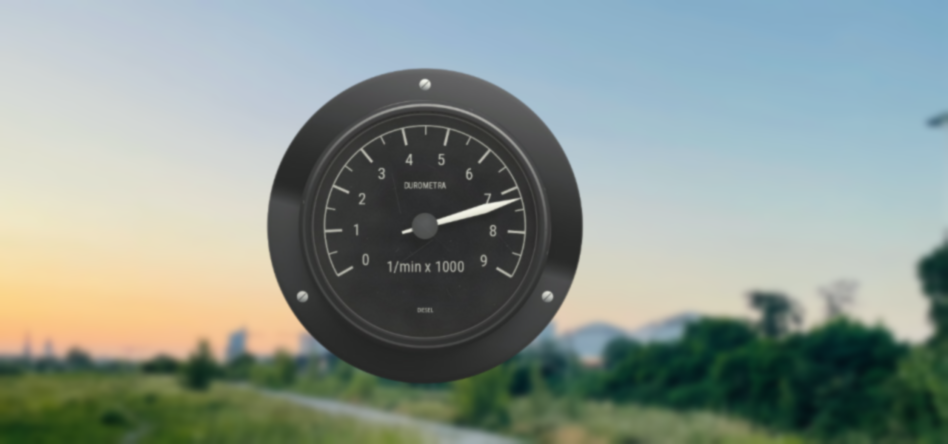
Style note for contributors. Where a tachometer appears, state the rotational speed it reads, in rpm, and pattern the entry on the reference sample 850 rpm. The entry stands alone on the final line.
7250 rpm
